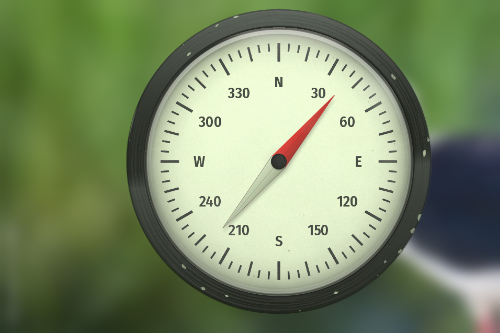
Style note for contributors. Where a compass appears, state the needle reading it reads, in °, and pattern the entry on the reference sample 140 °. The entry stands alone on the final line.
40 °
